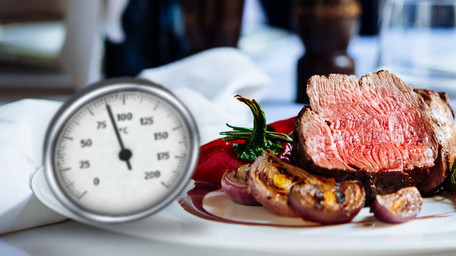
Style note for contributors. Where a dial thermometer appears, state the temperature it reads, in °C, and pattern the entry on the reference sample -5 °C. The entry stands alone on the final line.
87.5 °C
